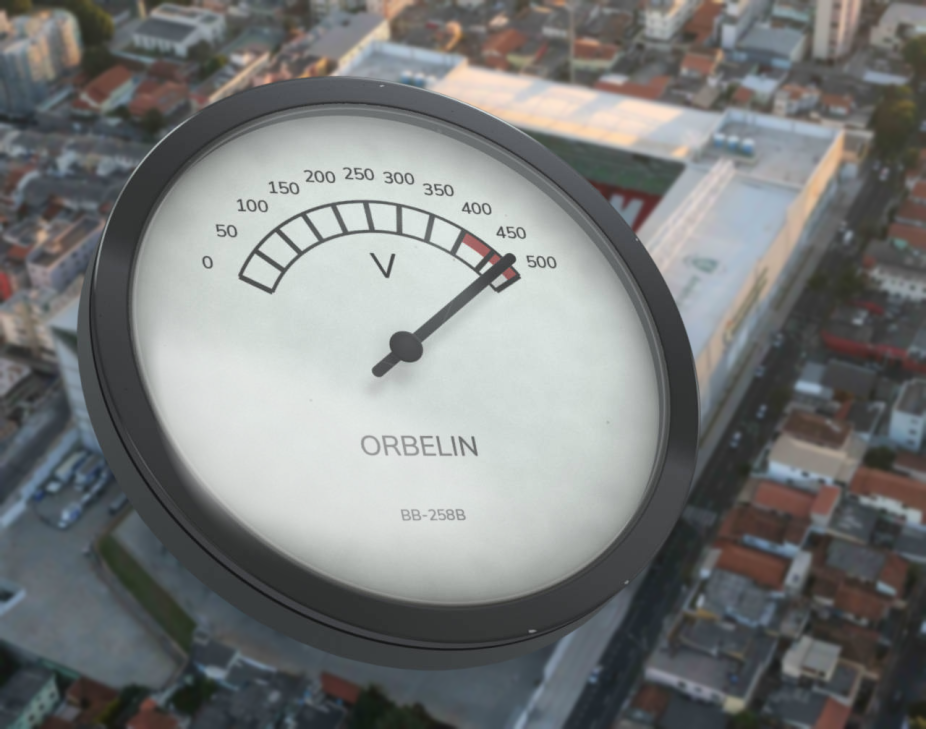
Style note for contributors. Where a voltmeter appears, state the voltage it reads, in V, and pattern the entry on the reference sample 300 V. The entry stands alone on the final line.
475 V
